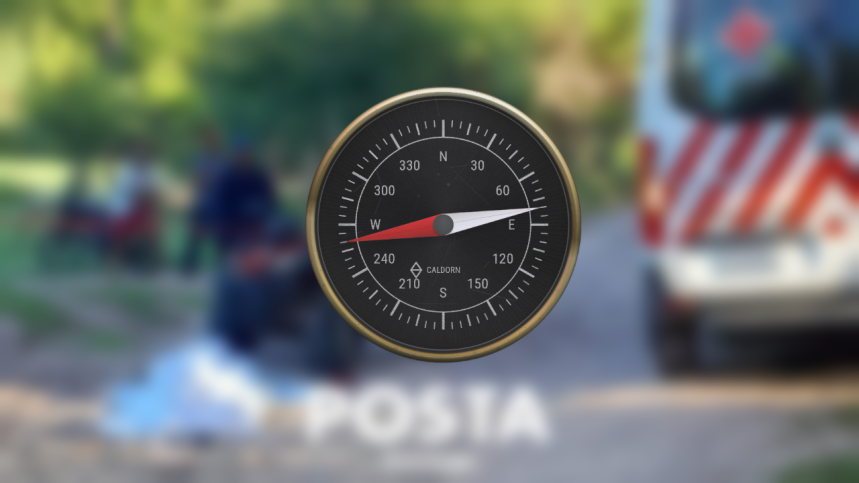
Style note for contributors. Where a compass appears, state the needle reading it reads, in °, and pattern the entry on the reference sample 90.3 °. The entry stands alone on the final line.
260 °
